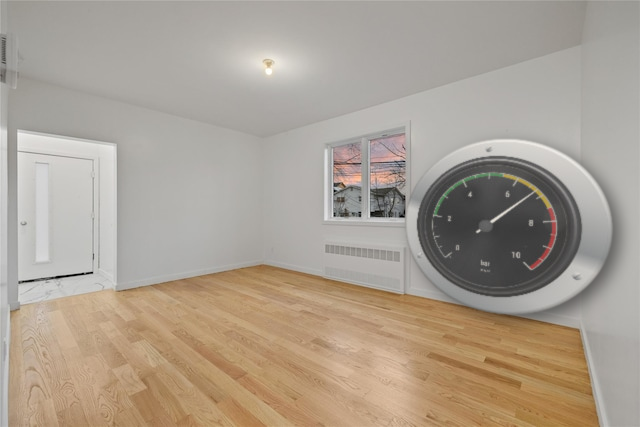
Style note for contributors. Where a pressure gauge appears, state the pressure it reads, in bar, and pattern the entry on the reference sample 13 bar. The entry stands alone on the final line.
6.75 bar
